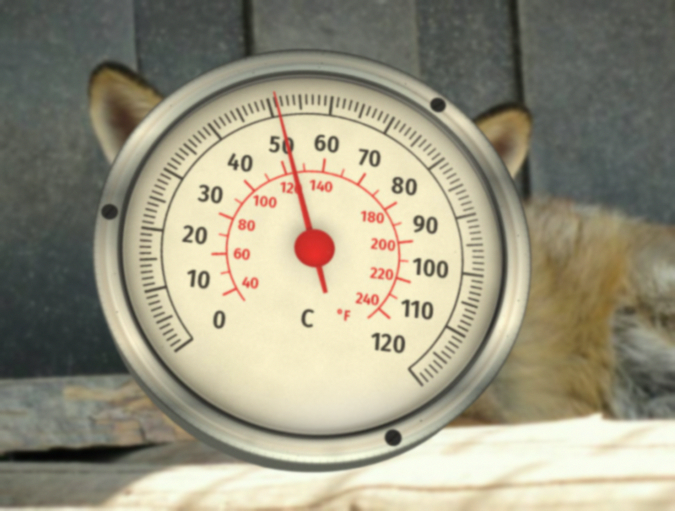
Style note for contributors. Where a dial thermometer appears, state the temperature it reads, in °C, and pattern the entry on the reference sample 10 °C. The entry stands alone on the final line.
51 °C
